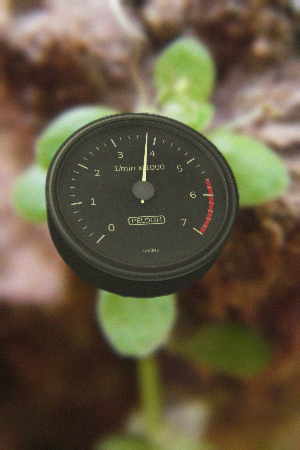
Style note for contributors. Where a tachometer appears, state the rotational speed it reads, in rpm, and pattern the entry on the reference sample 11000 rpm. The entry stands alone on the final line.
3800 rpm
